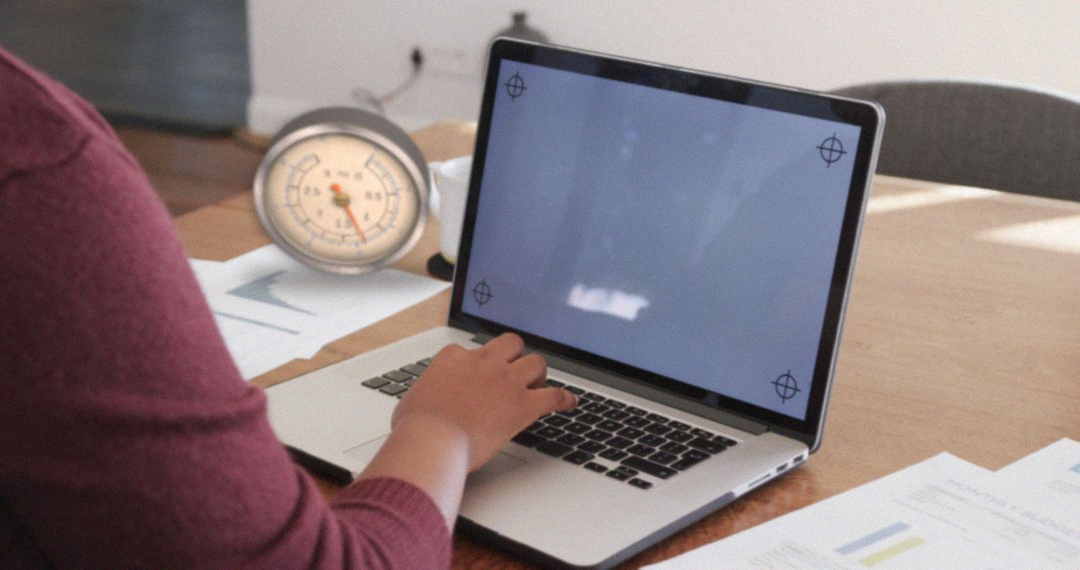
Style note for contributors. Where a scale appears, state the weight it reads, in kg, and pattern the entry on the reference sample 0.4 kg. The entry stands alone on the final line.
1.25 kg
